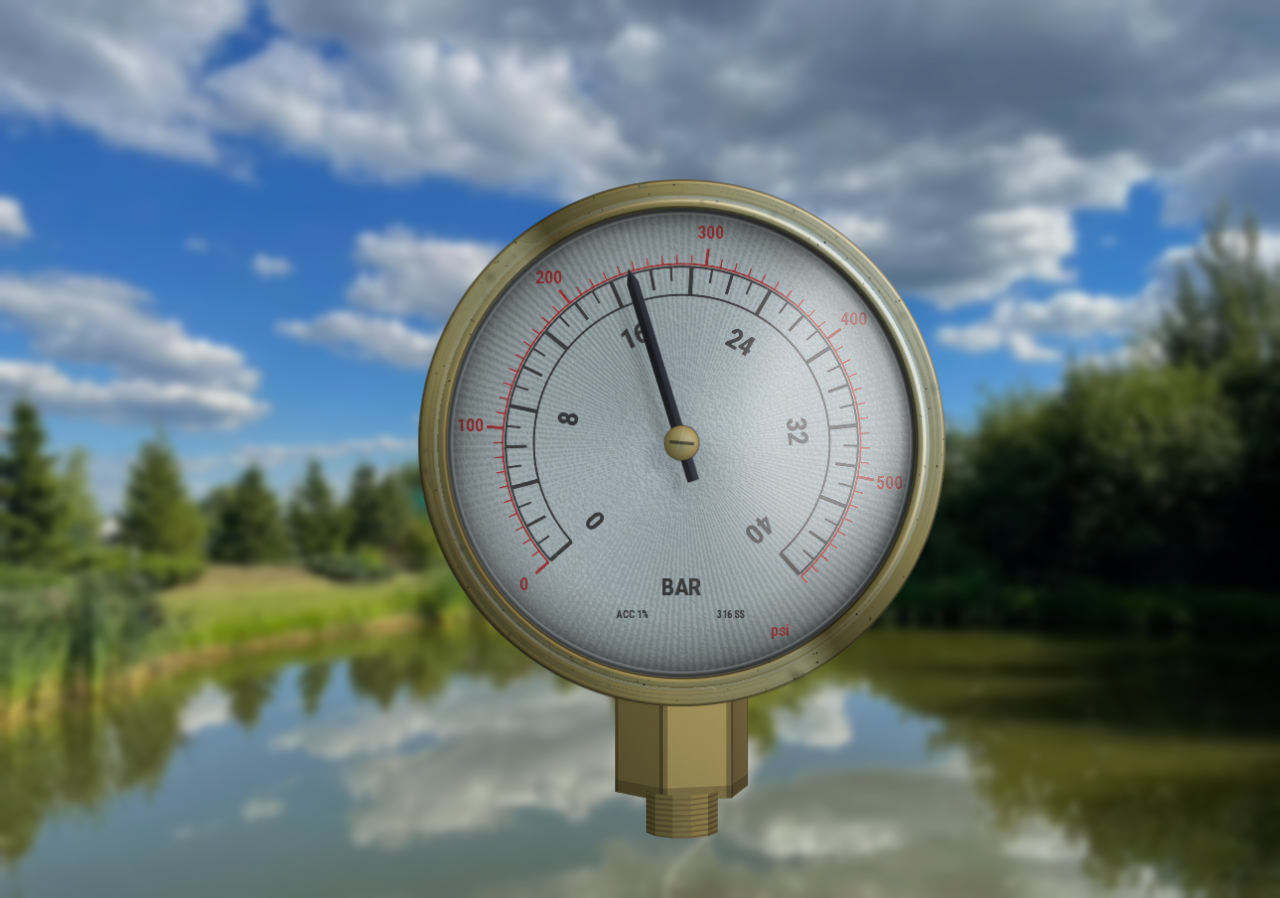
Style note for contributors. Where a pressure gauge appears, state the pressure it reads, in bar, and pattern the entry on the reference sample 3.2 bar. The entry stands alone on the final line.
17 bar
